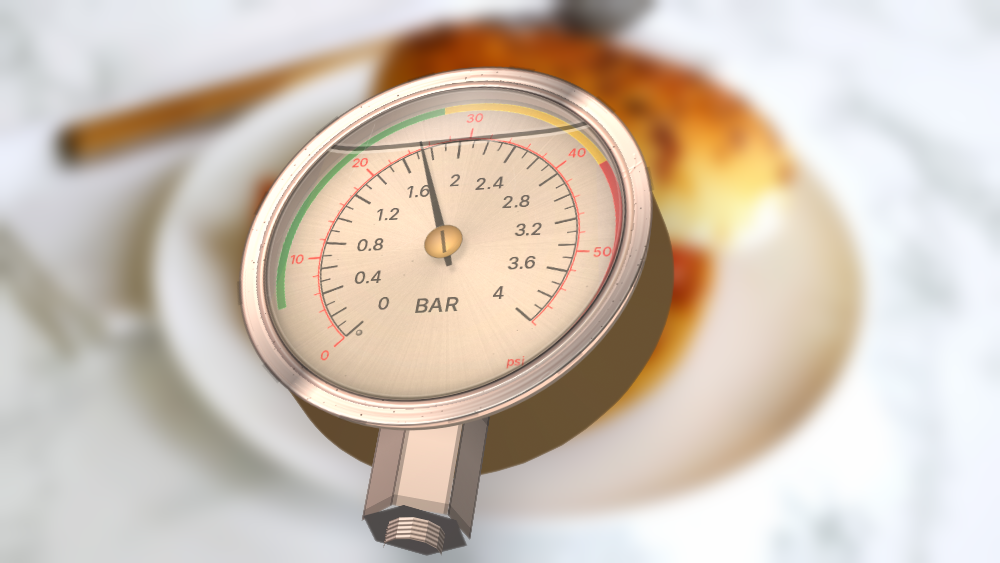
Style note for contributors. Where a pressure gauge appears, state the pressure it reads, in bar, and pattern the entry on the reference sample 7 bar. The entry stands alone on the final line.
1.75 bar
